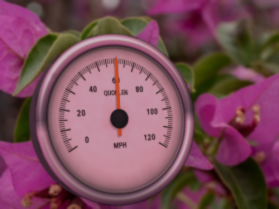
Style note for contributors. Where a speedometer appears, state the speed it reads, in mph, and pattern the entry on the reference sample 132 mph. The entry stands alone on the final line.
60 mph
